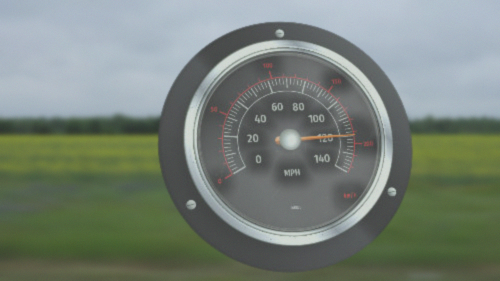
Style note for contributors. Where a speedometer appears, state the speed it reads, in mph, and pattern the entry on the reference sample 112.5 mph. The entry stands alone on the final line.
120 mph
